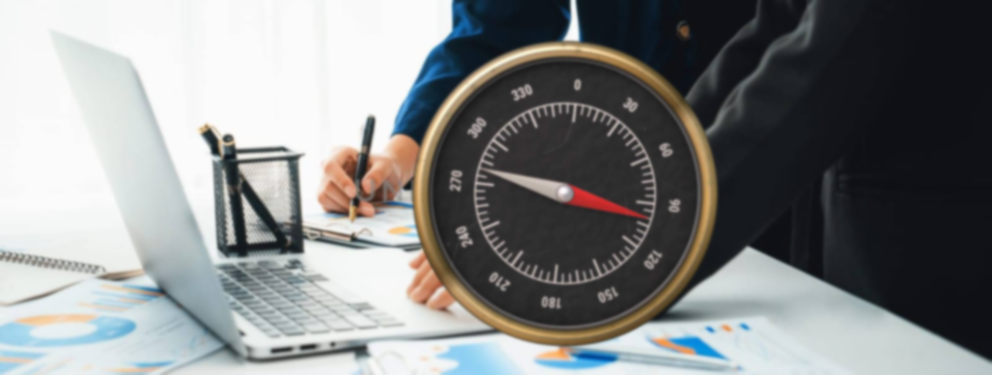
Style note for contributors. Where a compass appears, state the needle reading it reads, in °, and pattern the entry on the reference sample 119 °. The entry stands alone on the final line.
100 °
